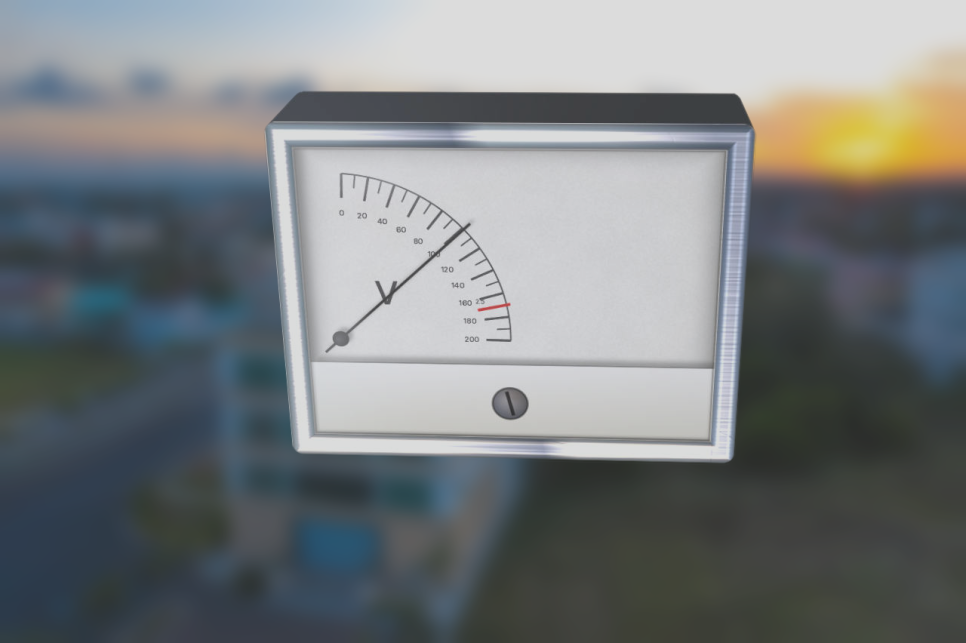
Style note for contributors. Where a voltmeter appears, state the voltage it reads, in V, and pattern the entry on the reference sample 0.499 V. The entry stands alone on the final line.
100 V
